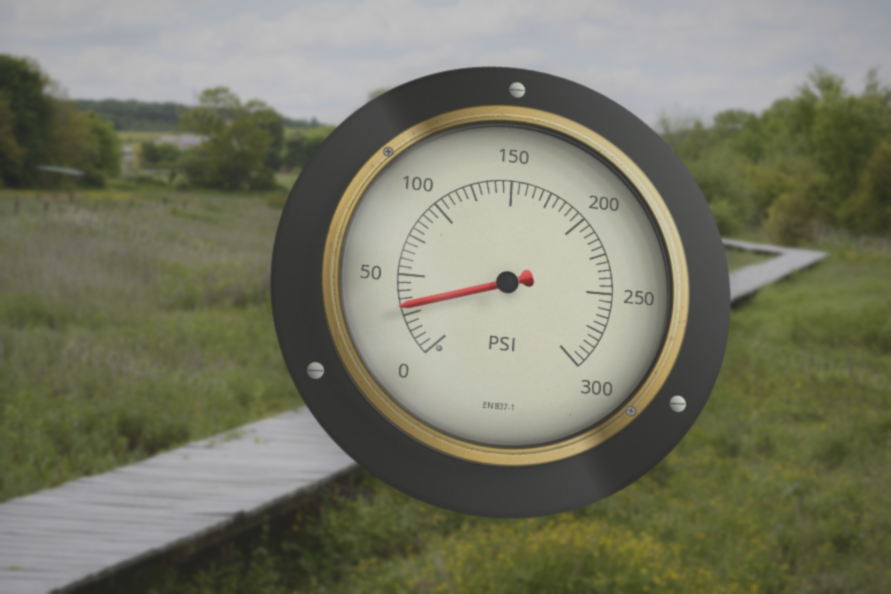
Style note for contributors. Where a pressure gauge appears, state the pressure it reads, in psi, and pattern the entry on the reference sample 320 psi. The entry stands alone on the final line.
30 psi
